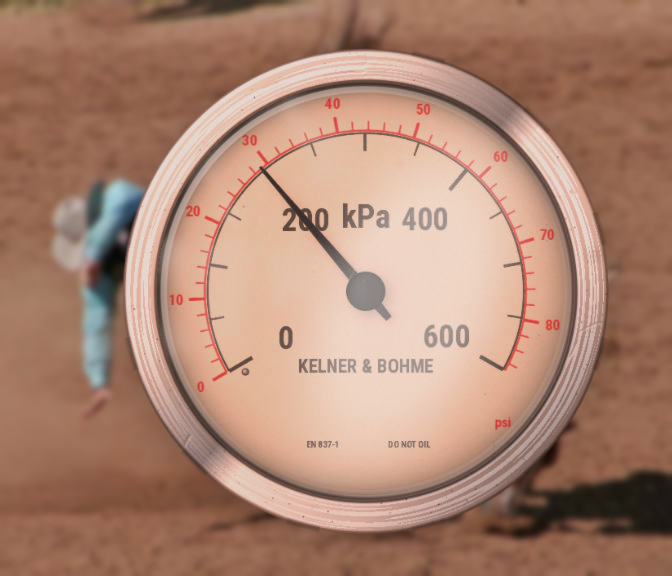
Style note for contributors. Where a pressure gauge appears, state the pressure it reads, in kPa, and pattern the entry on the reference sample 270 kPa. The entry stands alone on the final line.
200 kPa
